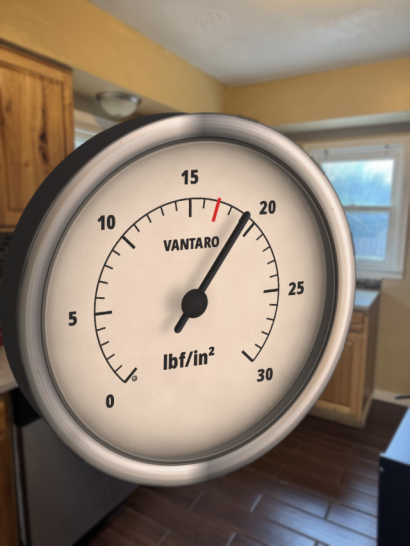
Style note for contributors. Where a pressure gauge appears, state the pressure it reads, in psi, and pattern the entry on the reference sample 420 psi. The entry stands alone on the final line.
19 psi
